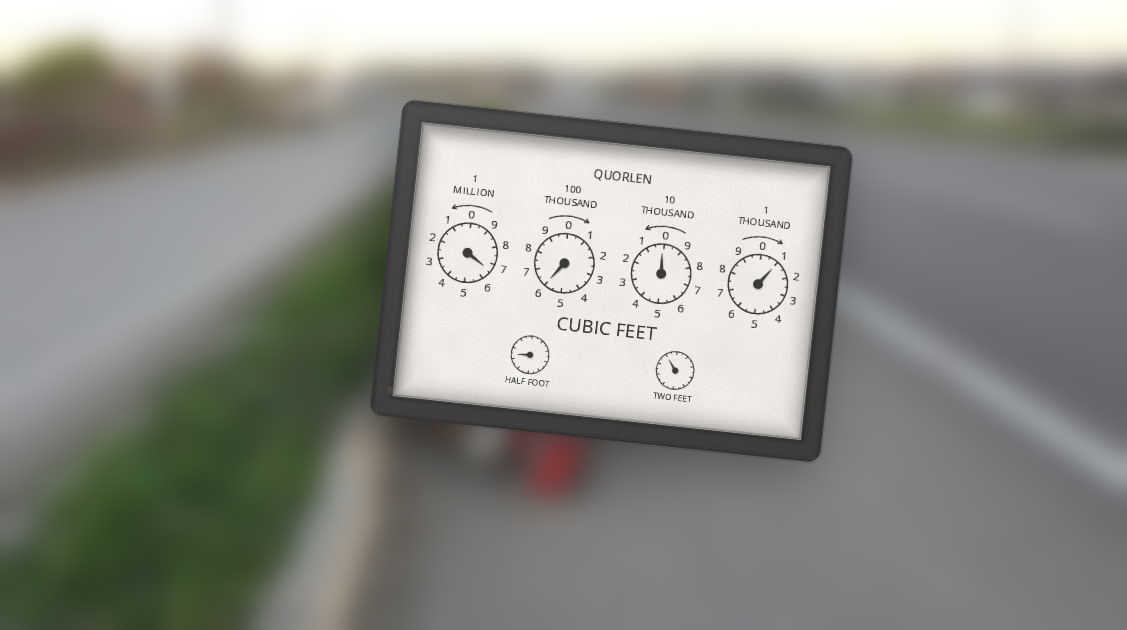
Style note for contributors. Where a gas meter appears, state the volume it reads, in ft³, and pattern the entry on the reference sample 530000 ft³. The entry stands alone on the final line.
660100 ft³
